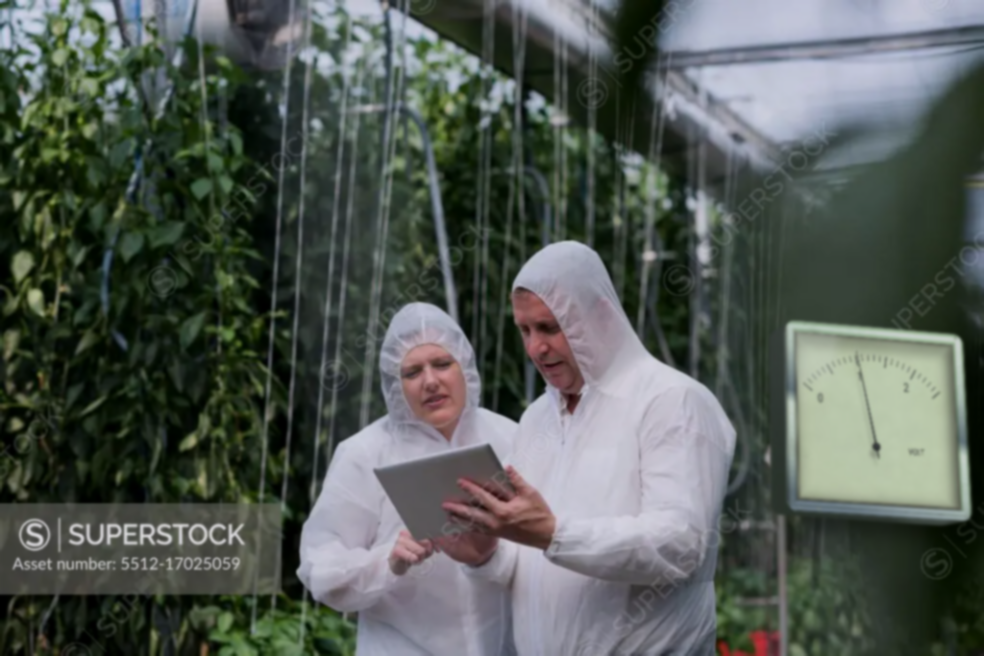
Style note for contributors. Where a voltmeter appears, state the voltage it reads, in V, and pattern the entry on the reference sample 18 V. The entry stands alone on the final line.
1 V
